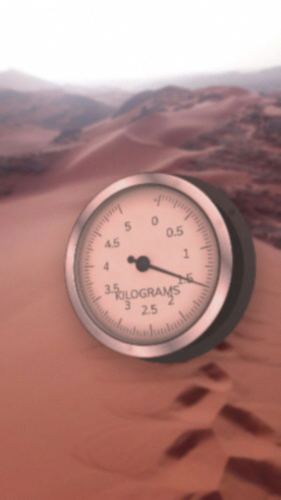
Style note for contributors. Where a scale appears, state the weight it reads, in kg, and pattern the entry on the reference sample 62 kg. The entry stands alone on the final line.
1.5 kg
